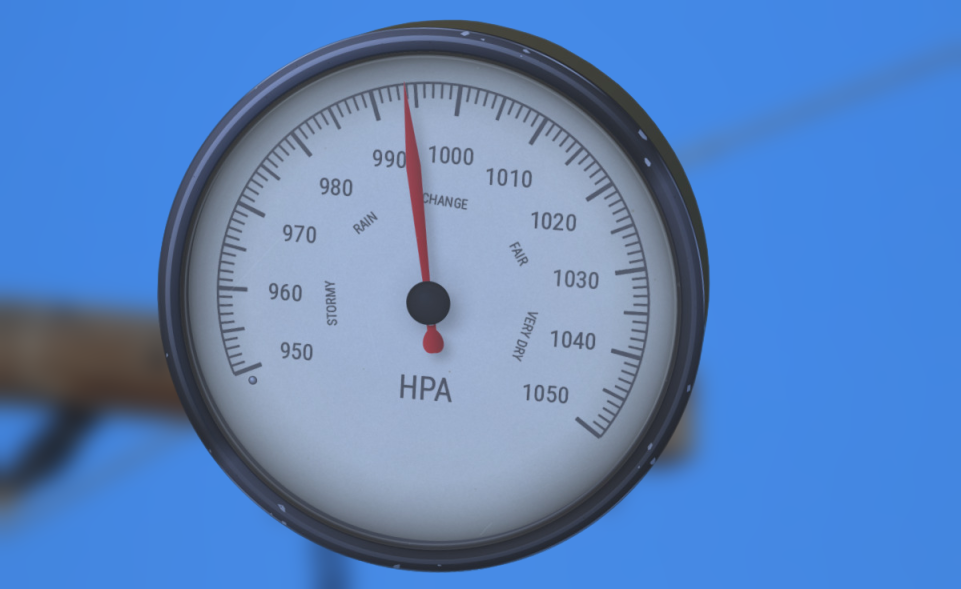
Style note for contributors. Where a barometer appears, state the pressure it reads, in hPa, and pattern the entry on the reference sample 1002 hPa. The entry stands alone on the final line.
994 hPa
